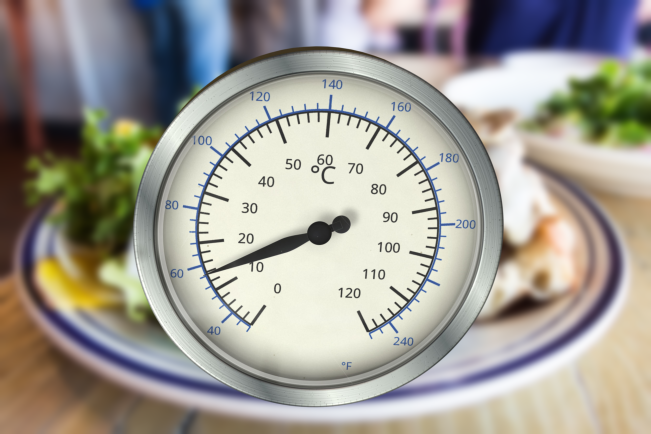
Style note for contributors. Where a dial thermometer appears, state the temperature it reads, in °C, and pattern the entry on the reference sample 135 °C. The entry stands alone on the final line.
14 °C
